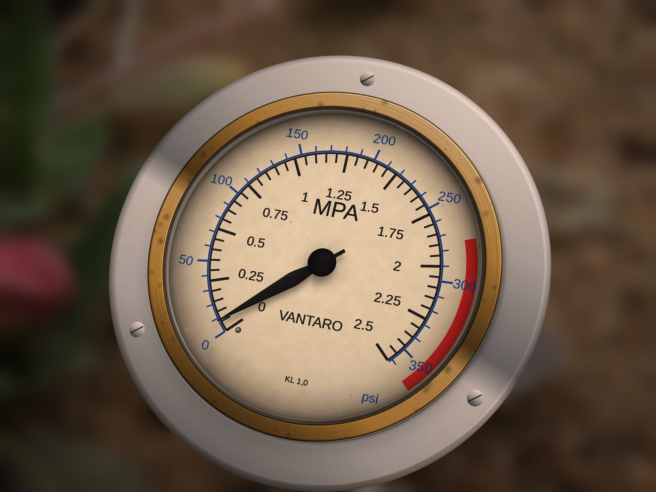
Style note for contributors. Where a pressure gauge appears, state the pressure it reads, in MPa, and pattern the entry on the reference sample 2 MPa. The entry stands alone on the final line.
0.05 MPa
